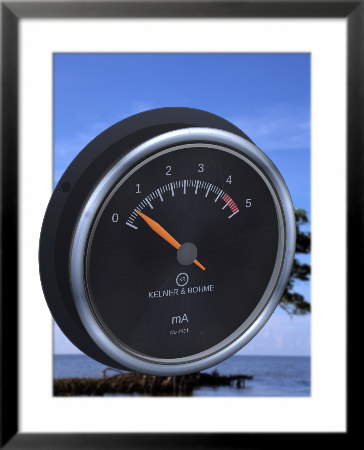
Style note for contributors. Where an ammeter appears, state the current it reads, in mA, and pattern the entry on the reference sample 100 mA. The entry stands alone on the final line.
0.5 mA
